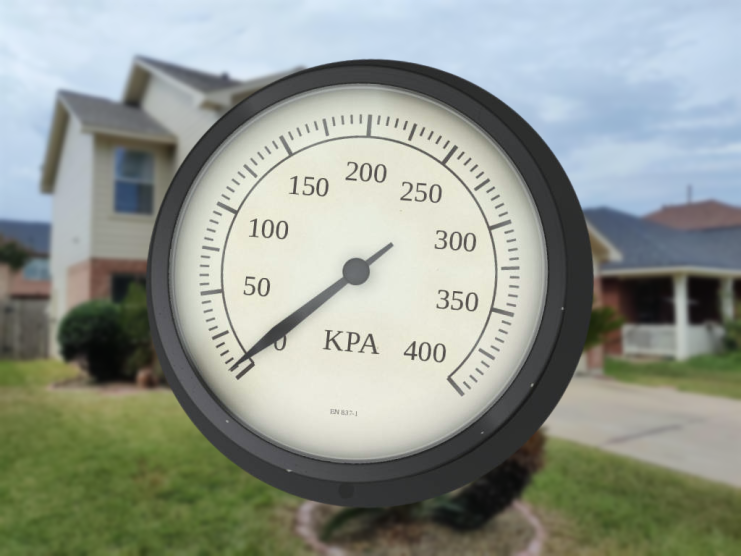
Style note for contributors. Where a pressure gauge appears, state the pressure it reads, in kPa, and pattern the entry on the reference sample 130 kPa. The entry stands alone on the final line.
5 kPa
